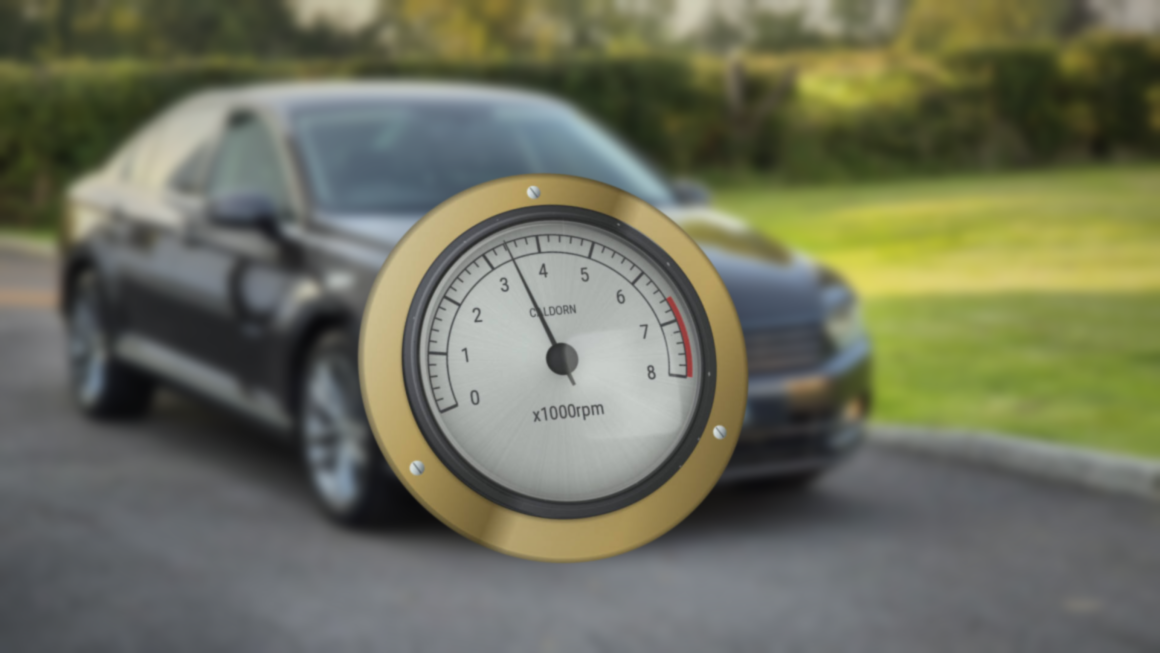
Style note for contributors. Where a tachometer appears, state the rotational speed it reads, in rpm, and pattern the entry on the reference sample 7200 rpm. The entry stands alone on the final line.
3400 rpm
